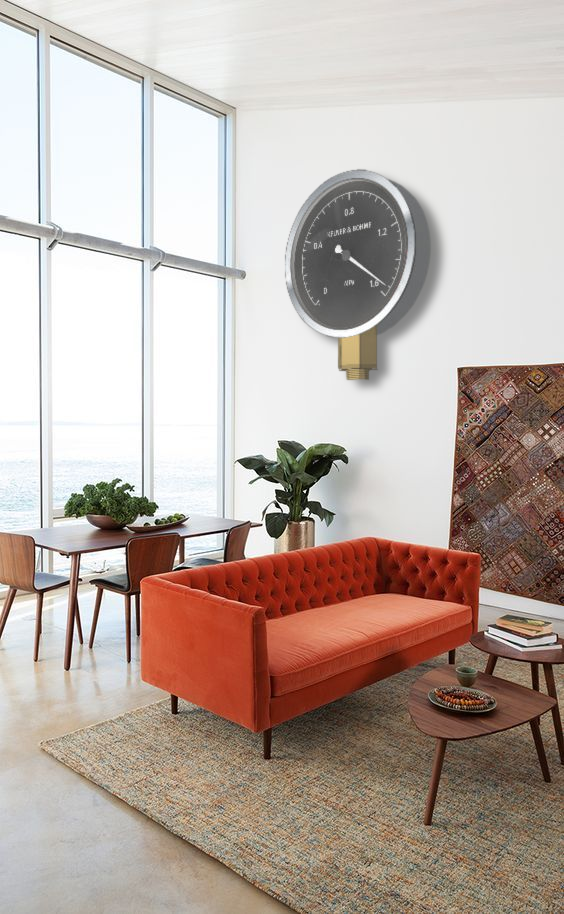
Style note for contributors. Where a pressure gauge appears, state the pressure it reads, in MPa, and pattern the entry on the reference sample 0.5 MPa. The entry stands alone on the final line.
1.55 MPa
